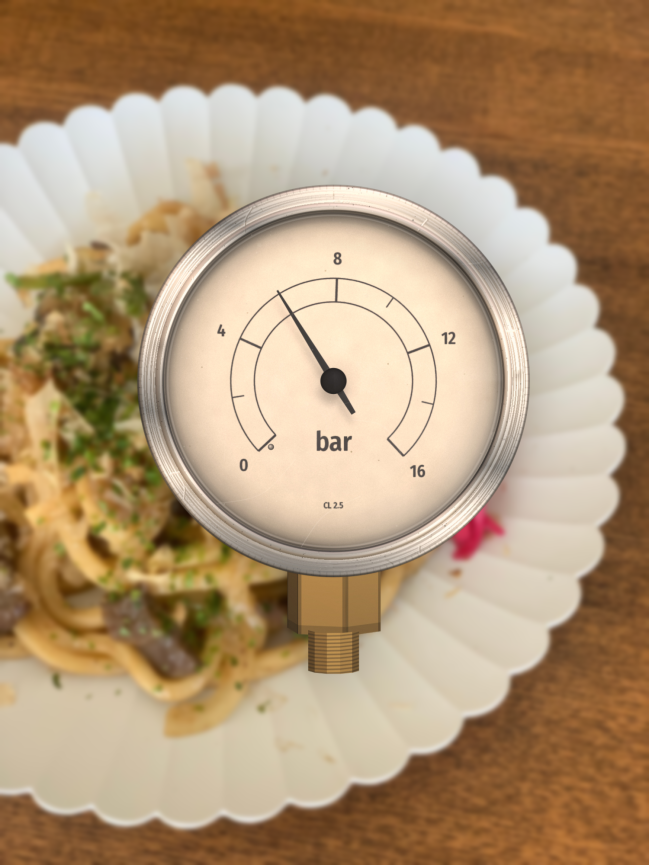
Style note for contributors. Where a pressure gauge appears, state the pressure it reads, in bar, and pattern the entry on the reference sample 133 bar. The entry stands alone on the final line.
6 bar
